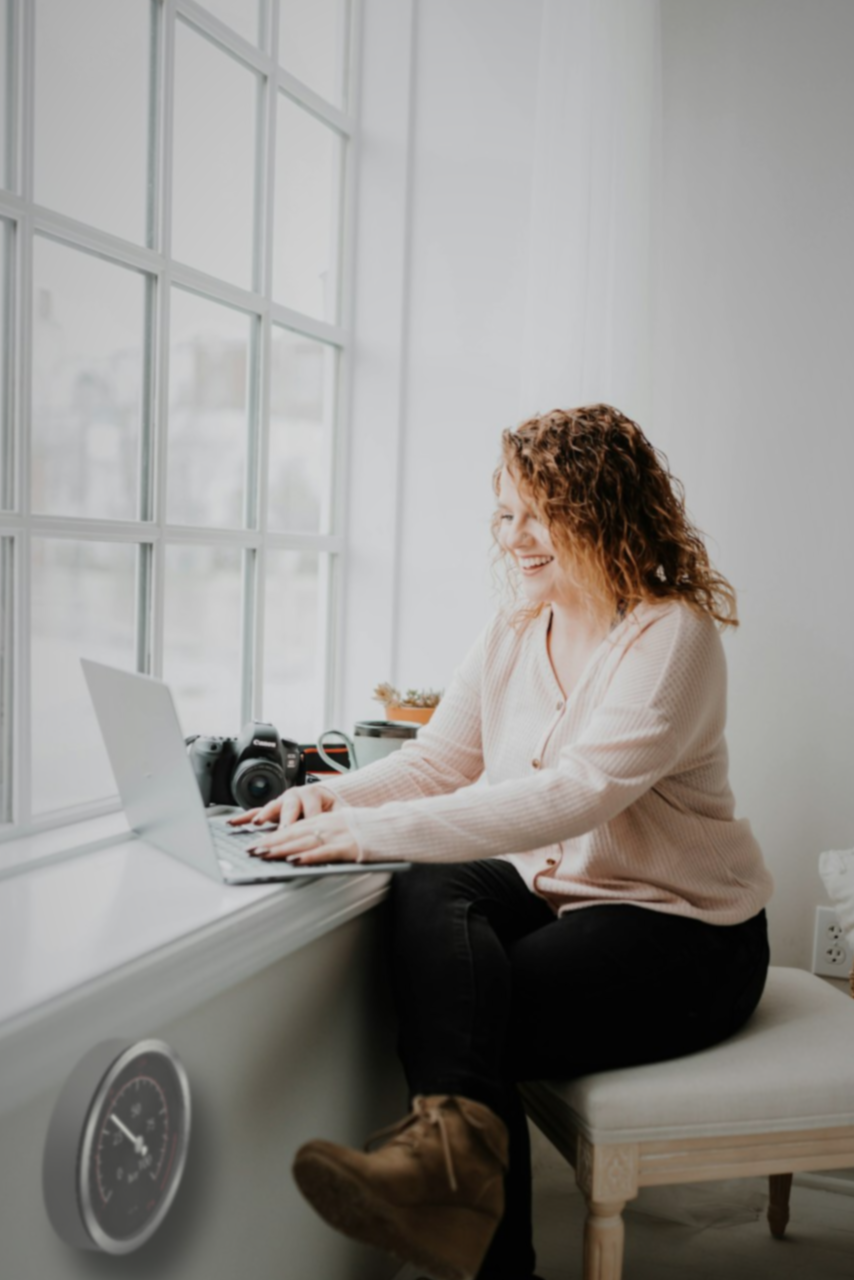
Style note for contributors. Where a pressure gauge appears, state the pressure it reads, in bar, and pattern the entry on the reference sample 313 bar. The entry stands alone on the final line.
30 bar
